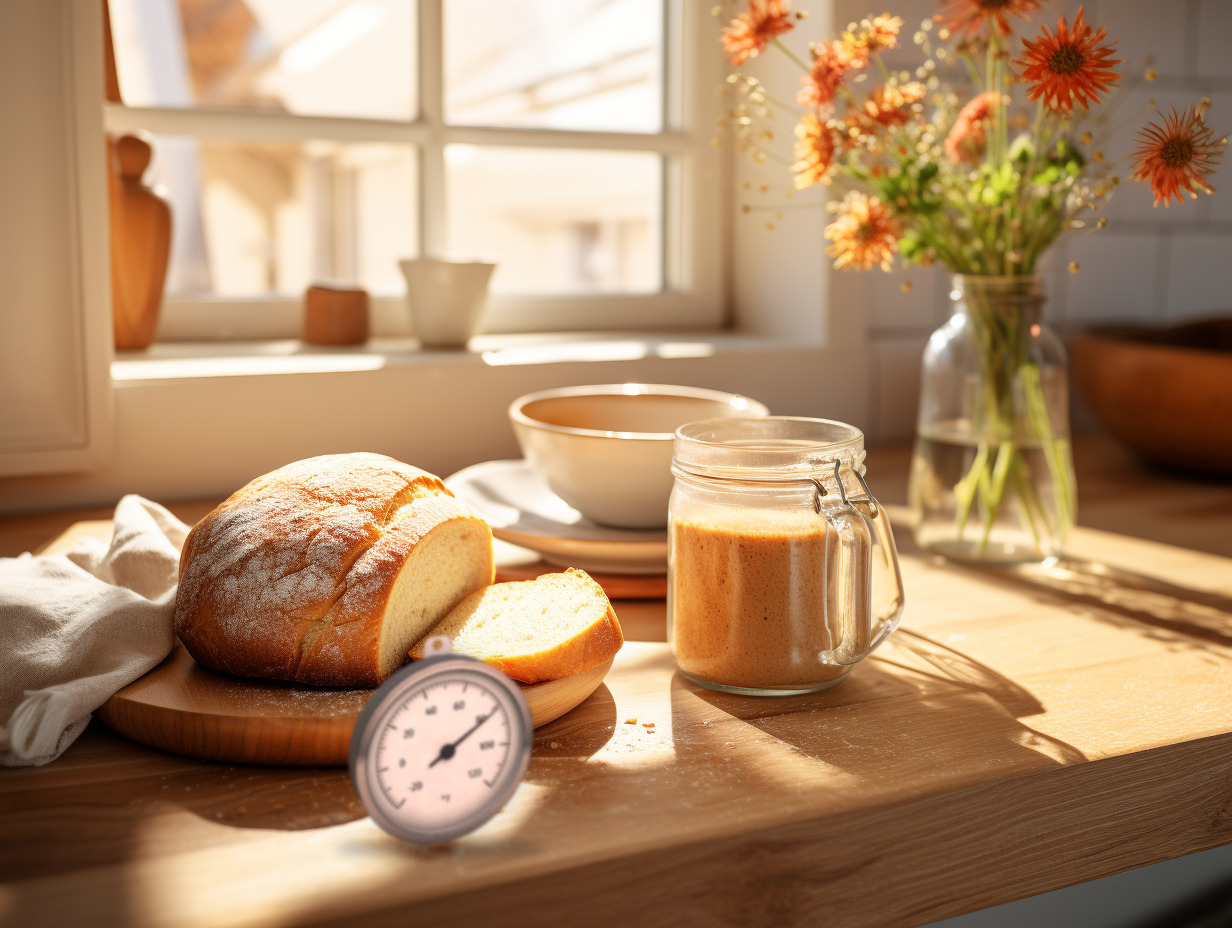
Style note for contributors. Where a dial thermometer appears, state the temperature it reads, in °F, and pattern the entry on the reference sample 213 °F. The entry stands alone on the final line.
80 °F
